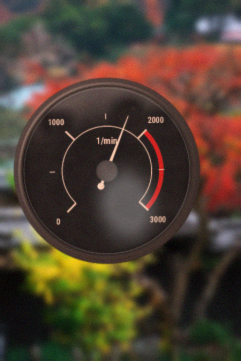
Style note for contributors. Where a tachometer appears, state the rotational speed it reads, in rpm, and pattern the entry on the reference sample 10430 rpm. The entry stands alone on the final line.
1750 rpm
